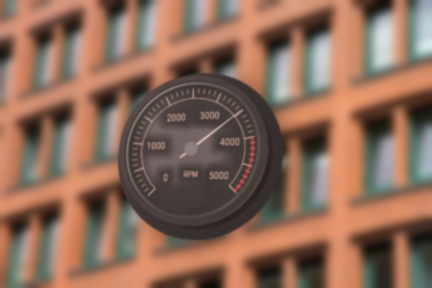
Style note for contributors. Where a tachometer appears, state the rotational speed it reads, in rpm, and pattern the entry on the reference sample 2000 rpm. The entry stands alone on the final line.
3500 rpm
